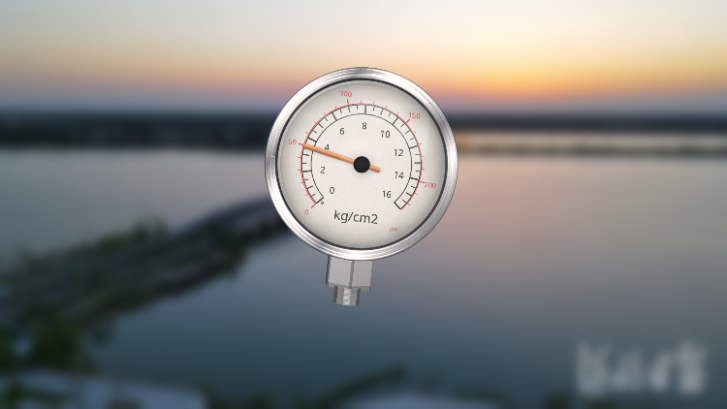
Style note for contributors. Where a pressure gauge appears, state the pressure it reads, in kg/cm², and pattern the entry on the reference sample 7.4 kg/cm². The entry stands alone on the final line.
3.5 kg/cm²
